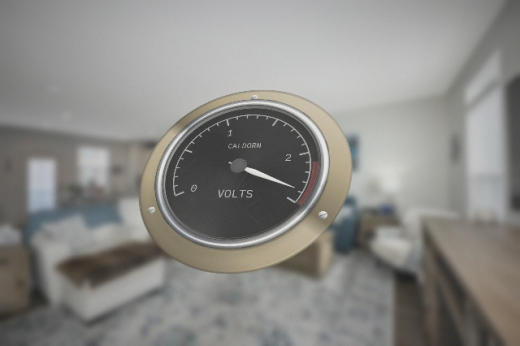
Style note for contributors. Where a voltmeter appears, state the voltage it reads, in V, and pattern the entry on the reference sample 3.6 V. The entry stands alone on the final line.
2.4 V
